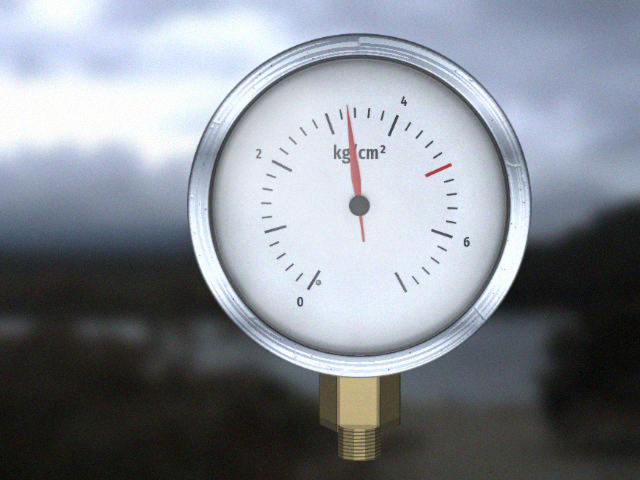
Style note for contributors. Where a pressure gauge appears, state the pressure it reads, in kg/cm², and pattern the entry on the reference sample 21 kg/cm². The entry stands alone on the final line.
3.3 kg/cm²
